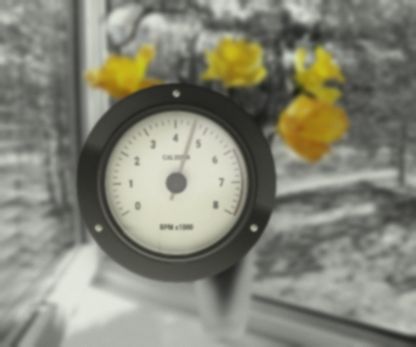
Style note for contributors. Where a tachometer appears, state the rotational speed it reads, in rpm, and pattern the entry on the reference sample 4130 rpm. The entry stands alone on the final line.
4600 rpm
